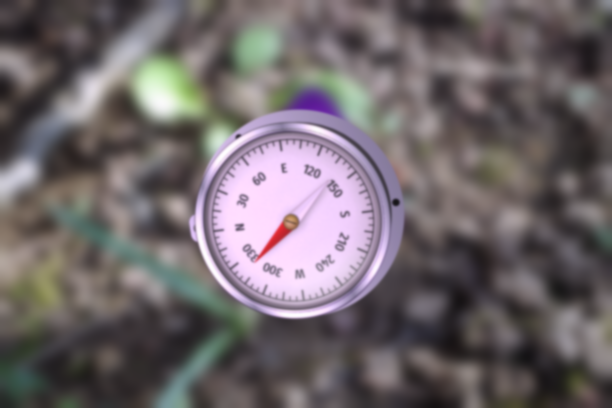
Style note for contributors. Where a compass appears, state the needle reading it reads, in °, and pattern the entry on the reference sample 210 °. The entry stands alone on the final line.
320 °
